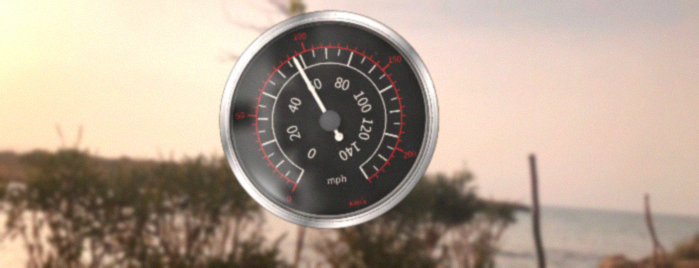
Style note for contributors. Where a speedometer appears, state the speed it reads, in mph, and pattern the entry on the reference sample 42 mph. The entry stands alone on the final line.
57.5 mph
